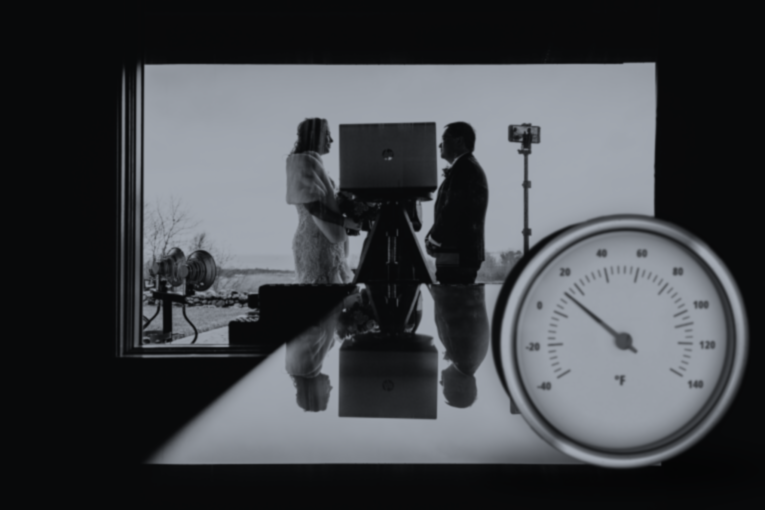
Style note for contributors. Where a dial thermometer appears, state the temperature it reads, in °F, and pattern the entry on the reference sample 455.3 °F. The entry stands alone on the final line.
12 °F
